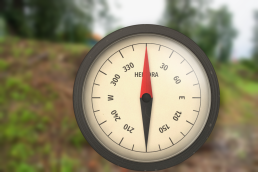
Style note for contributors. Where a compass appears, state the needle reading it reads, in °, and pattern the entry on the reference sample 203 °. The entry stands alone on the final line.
0 °
